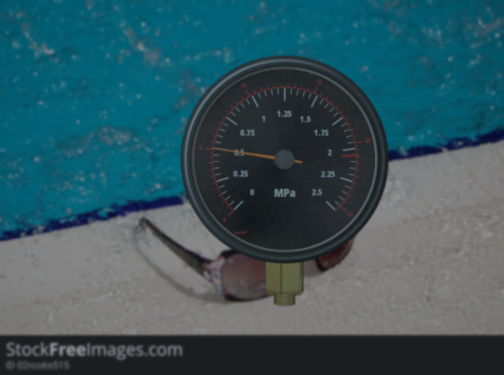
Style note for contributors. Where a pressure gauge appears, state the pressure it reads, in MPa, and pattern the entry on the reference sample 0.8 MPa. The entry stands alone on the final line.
0.5 MPa
